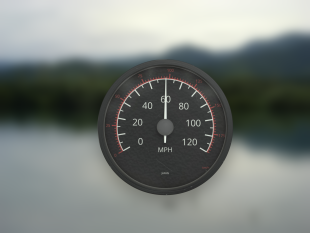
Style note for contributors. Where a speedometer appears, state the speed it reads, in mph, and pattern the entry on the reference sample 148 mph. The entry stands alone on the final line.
60 mph
